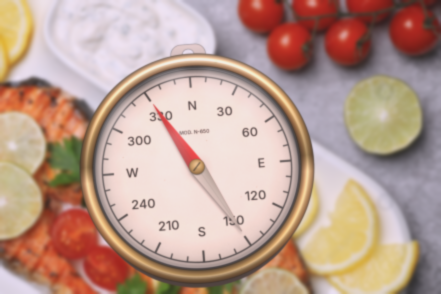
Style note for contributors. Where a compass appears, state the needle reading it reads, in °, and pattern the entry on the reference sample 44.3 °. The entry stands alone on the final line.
330 °
